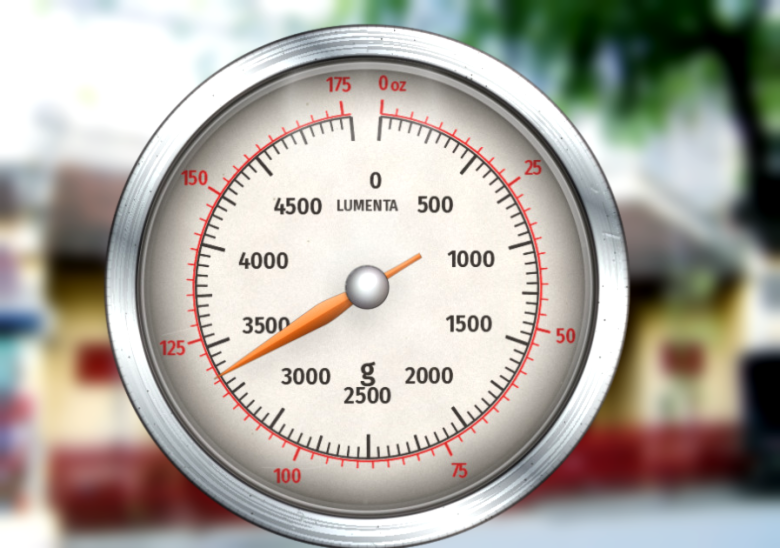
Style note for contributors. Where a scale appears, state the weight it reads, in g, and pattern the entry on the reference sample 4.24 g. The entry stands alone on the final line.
3350 g
